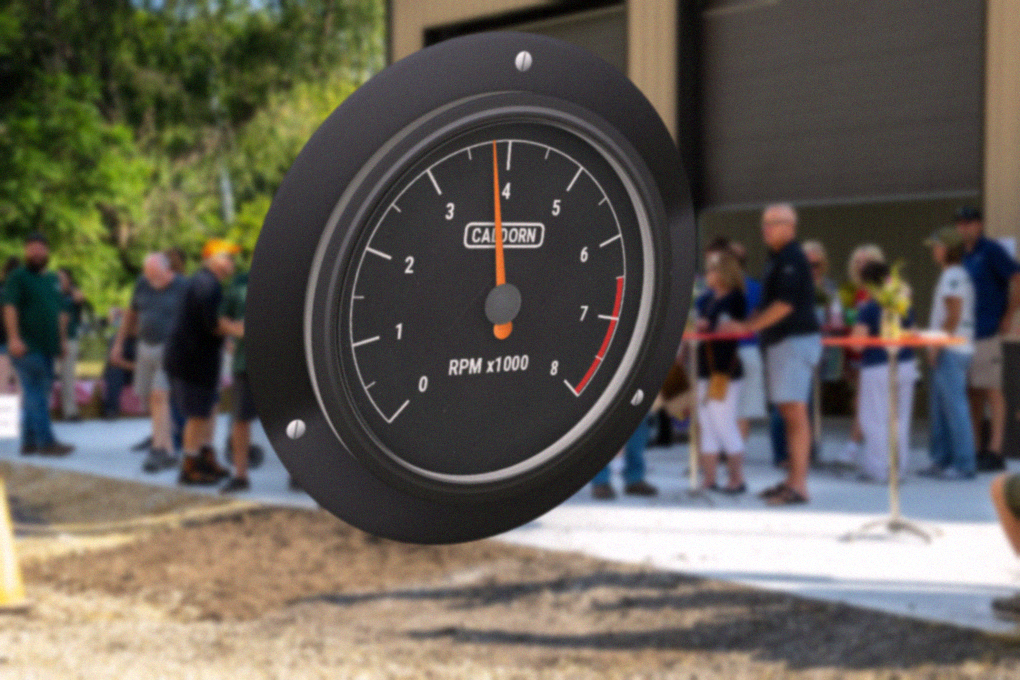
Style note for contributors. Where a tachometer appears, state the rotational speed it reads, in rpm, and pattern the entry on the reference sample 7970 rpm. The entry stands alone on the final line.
3750 rpm
